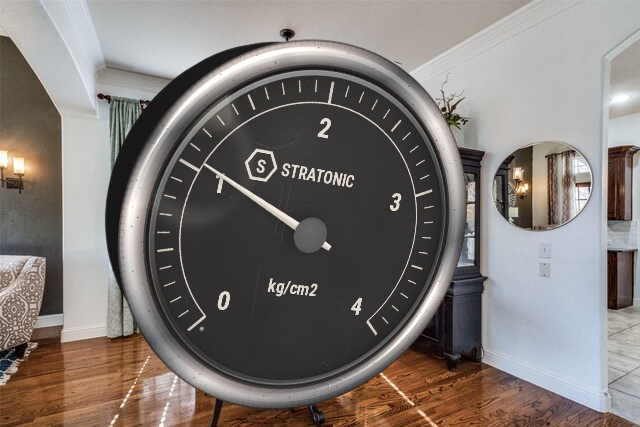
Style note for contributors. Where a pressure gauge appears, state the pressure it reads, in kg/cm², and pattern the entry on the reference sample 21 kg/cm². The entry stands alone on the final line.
1.05 kg/cm²
